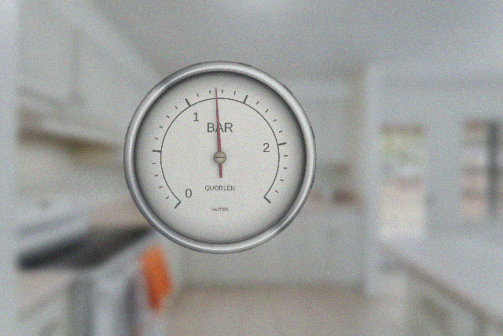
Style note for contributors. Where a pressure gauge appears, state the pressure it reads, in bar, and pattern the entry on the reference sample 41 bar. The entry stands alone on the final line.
1.25 bar
